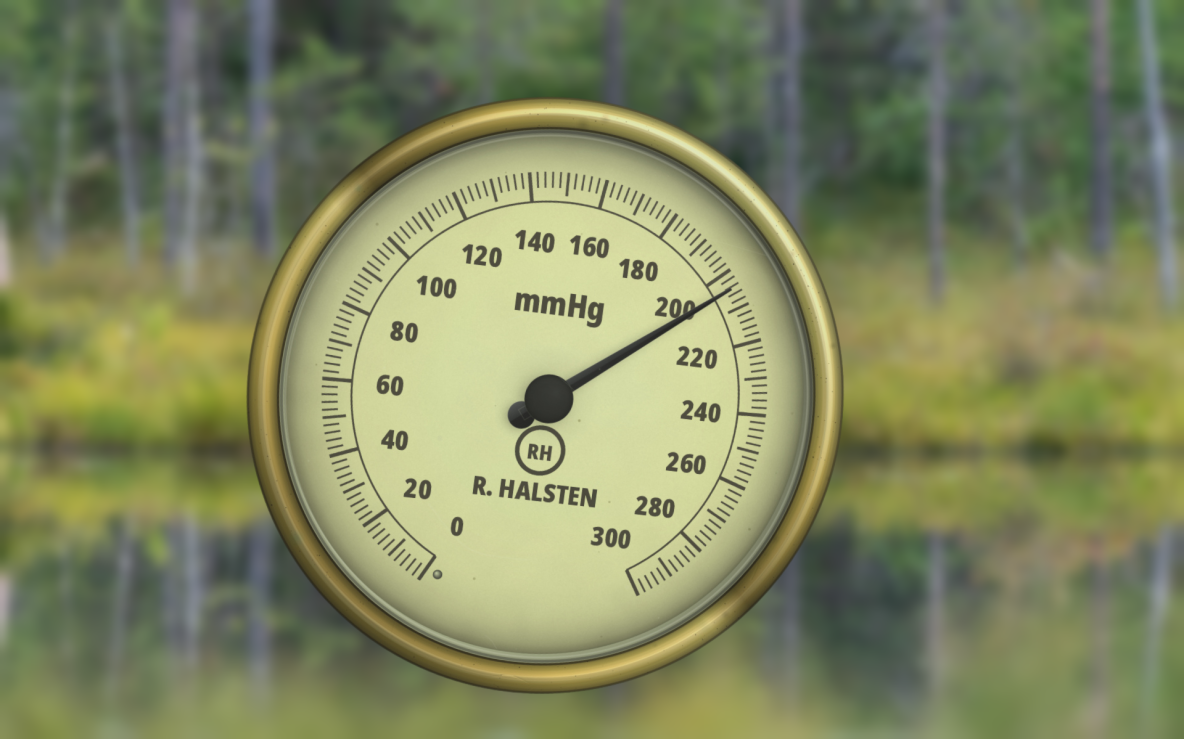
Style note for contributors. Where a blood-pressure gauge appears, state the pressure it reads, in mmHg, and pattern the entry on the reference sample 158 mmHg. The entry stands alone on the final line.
204 mmHg
